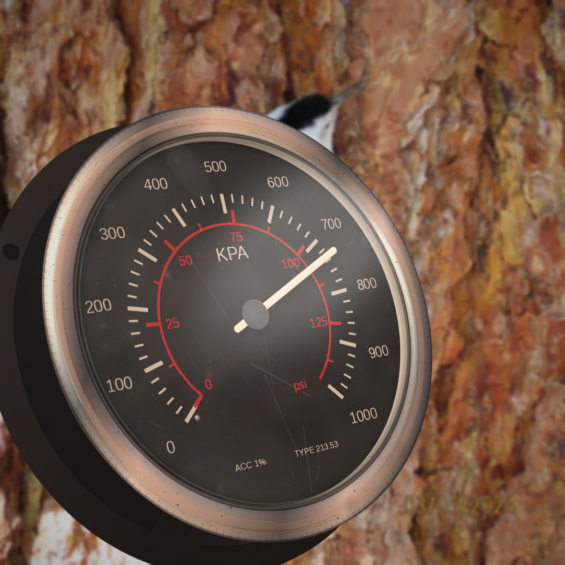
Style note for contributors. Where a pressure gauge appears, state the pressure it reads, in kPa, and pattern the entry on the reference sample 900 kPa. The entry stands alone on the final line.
730 kPa
